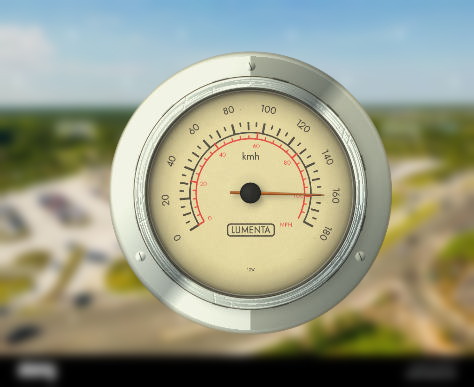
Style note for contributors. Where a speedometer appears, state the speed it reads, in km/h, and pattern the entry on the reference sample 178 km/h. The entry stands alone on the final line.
160 km/h
